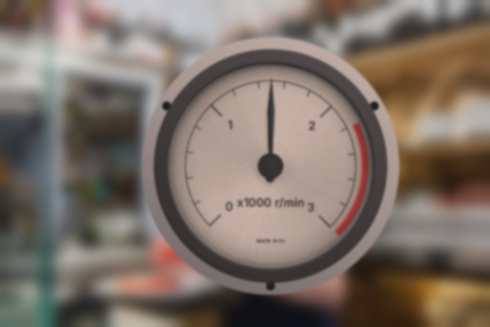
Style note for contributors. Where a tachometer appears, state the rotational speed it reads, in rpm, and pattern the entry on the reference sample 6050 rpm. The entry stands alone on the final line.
1500 rpm
